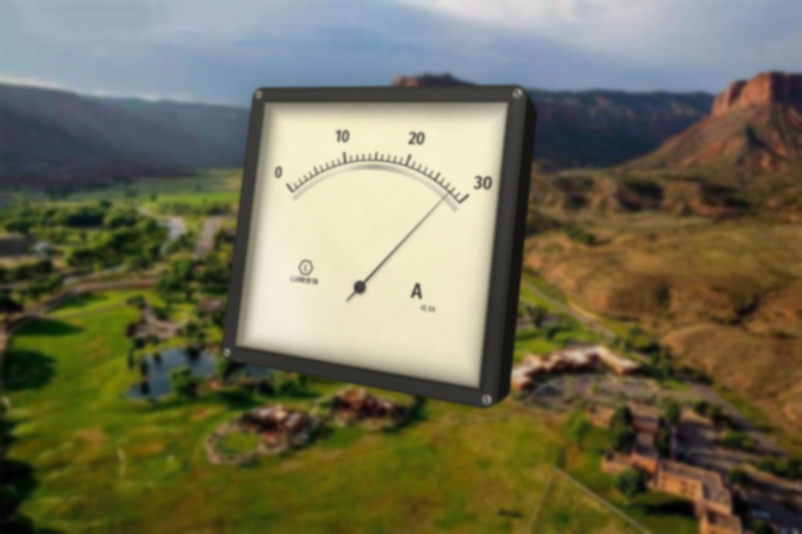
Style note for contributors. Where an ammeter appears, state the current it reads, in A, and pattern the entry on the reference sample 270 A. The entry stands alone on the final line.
28 A
